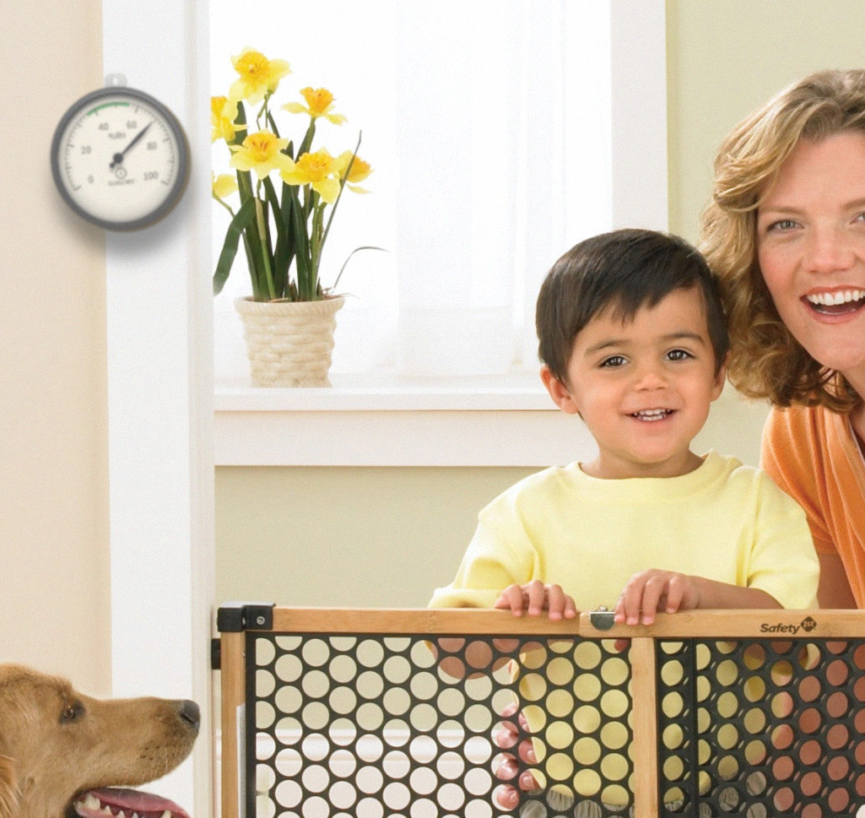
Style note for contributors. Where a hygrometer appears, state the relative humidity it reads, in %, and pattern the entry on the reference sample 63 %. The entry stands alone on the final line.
70 %
